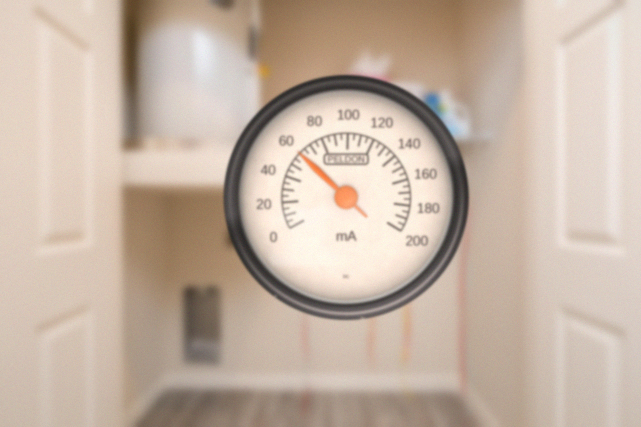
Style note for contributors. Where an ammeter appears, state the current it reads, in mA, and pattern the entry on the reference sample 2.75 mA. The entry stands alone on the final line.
60 mA
